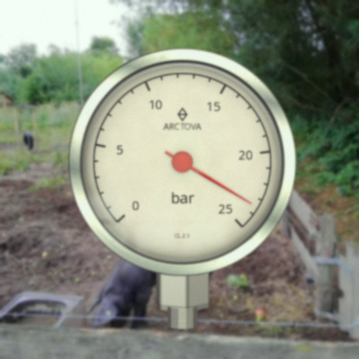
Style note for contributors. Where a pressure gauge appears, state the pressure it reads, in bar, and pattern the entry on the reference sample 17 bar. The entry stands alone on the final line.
23.5 bar
